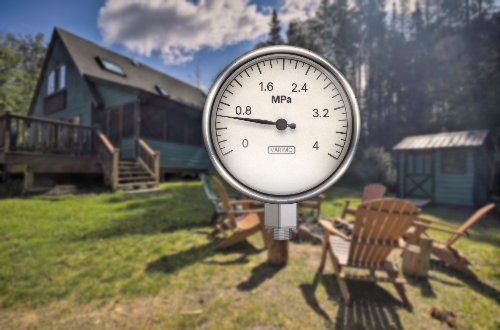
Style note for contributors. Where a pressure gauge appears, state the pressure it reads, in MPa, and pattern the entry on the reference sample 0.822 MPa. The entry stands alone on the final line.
0.6 MPa
